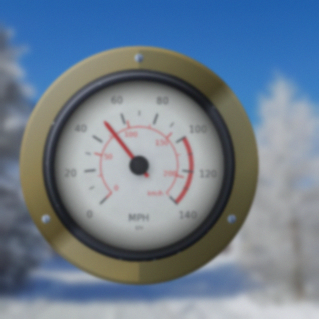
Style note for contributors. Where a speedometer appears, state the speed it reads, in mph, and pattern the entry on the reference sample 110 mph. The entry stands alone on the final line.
50 mph
